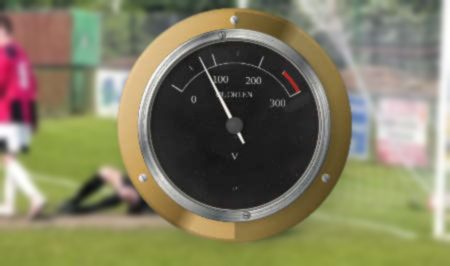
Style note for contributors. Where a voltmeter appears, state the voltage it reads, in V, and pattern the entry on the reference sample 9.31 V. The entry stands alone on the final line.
75 V
